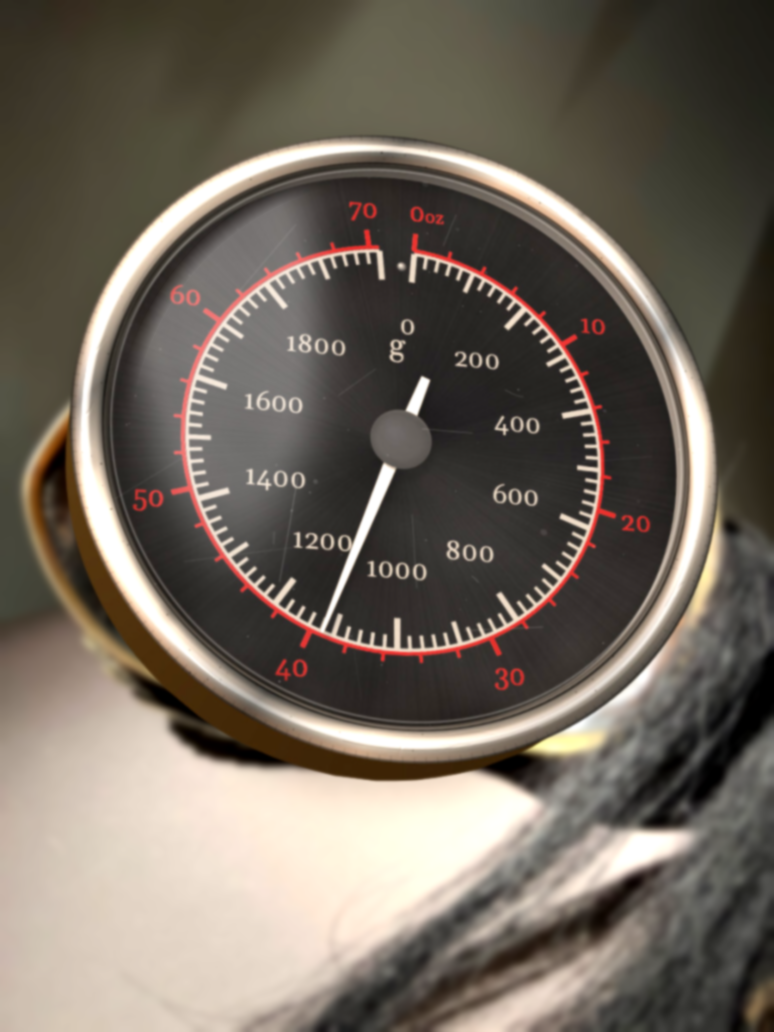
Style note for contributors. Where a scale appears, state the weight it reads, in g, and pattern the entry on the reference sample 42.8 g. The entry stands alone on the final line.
1120 g
